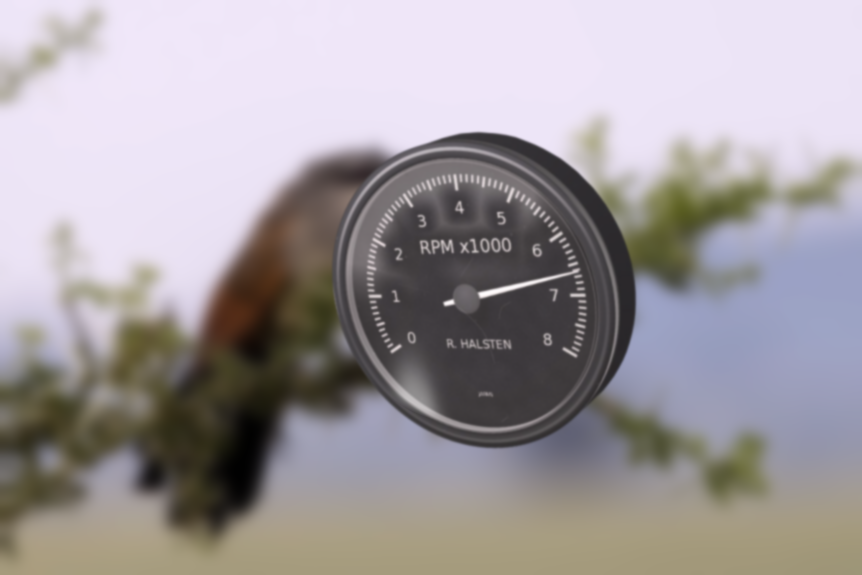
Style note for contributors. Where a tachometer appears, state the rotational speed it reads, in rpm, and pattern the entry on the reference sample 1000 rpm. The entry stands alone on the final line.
6600 rpm
